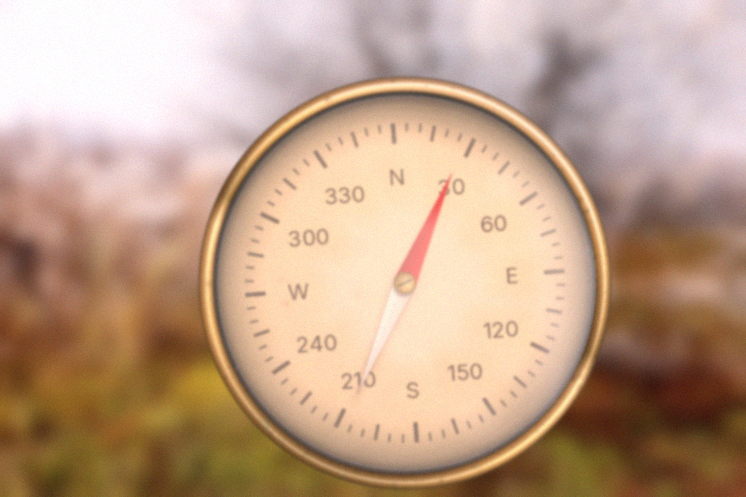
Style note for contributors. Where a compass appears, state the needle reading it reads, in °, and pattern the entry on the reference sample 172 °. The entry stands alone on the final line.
27.5 °
